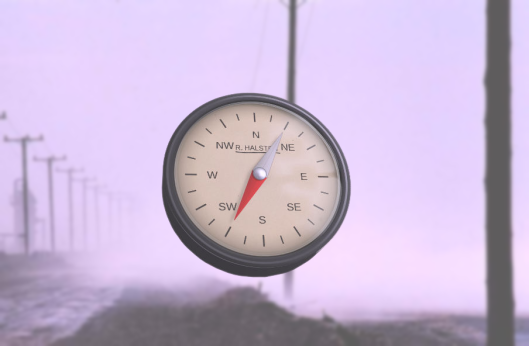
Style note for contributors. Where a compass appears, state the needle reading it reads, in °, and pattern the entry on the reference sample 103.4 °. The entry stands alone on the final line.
210 °
